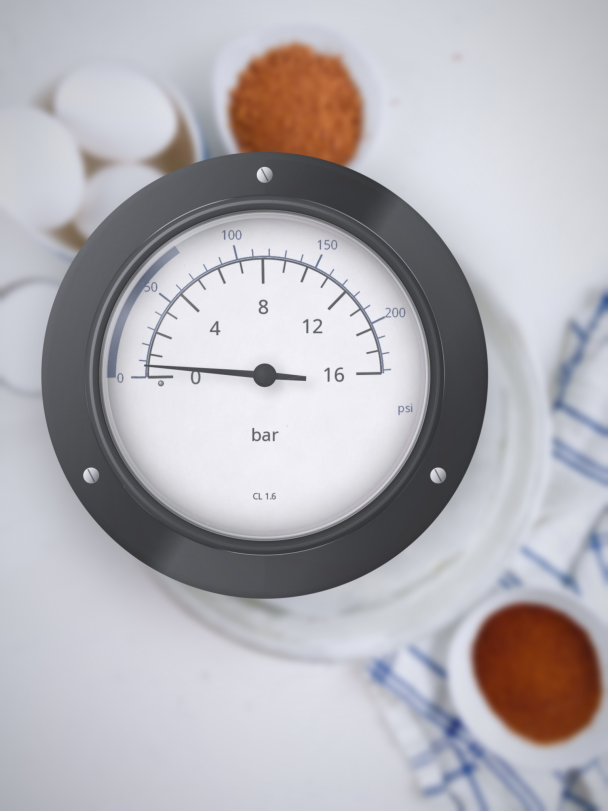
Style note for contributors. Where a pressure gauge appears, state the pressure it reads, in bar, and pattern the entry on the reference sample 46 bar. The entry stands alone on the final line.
0.5 bar
